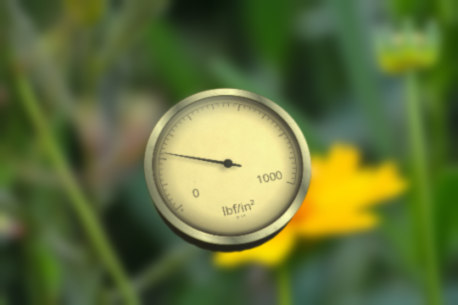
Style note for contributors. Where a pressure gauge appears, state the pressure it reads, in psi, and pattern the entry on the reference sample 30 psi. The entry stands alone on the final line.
220 psi
